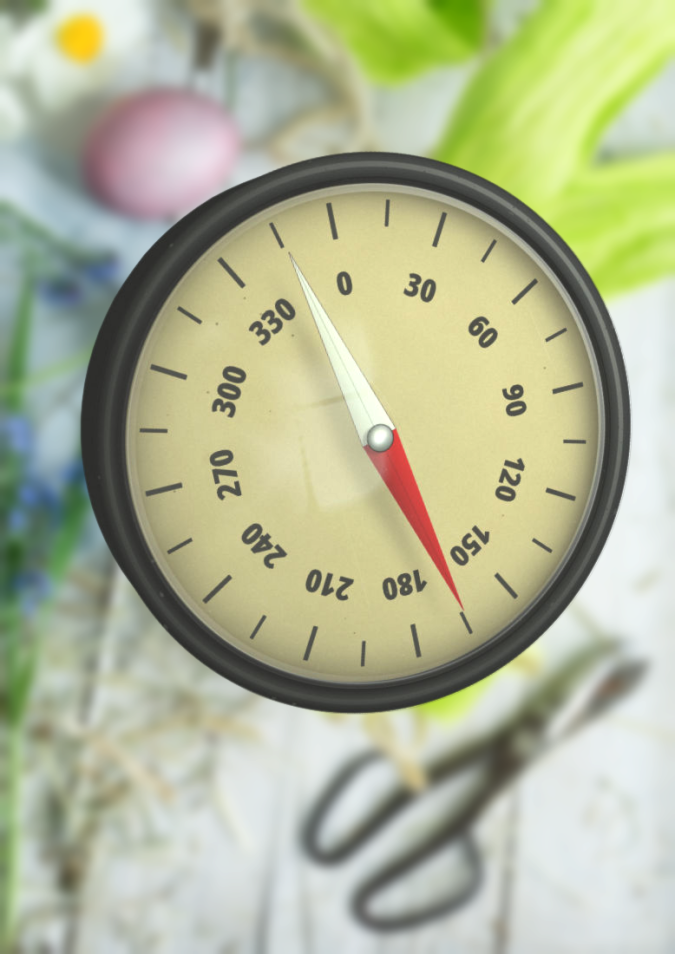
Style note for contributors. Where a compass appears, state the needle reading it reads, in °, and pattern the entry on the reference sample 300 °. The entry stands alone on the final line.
165 °
